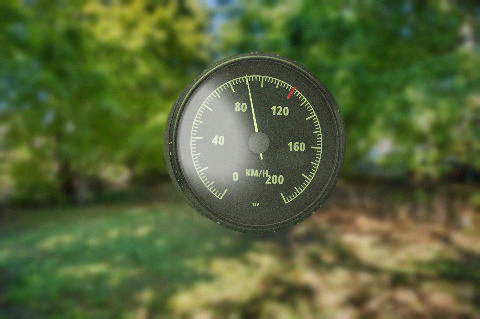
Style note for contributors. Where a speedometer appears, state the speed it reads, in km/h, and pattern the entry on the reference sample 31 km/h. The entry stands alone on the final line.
90 km/h
